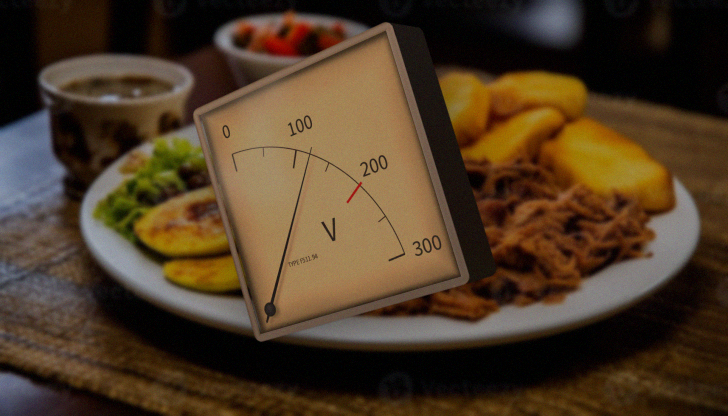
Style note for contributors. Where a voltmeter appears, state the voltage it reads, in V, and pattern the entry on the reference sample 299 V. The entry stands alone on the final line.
125 V
